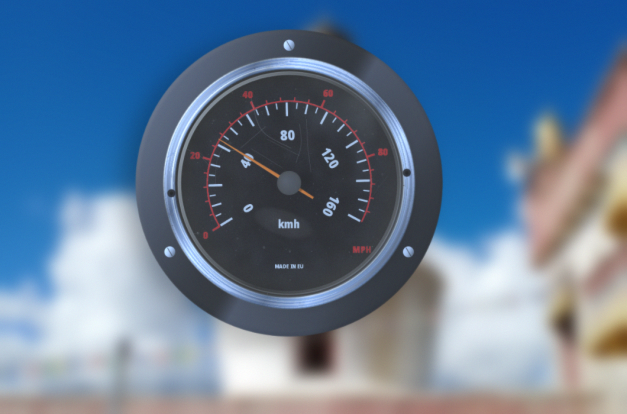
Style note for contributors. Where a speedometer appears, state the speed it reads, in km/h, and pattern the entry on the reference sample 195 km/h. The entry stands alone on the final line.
42.5 km/h
